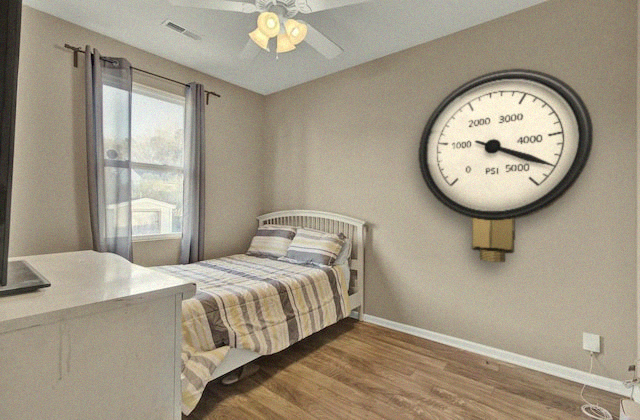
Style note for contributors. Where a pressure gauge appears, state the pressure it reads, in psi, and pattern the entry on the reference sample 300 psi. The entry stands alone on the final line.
4600 psi
